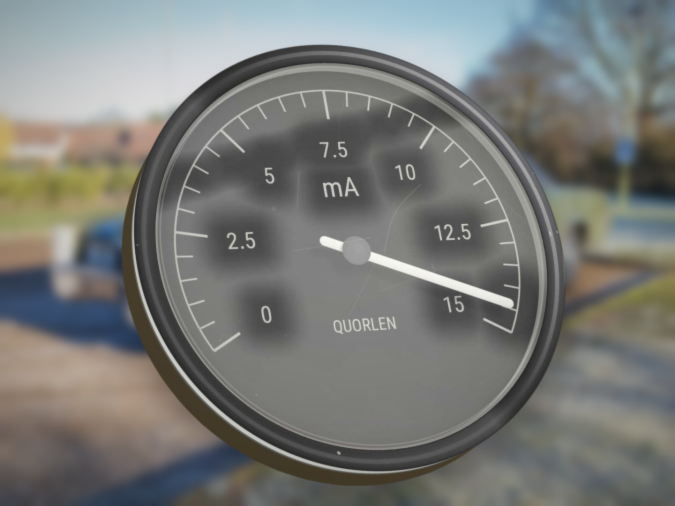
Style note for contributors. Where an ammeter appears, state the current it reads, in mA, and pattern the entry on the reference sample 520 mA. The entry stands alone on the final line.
14.5 mA
